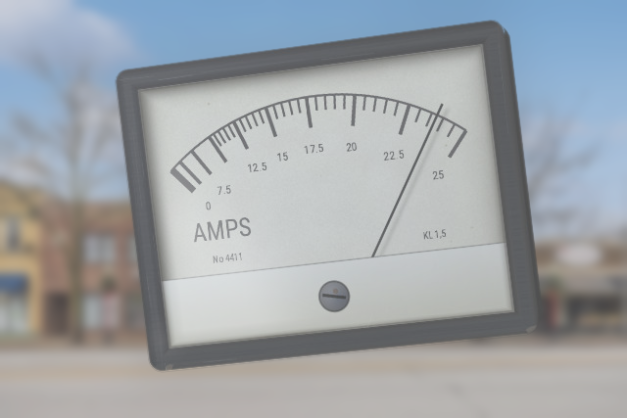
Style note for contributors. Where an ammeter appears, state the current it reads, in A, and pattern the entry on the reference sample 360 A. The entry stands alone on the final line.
23.75 A
